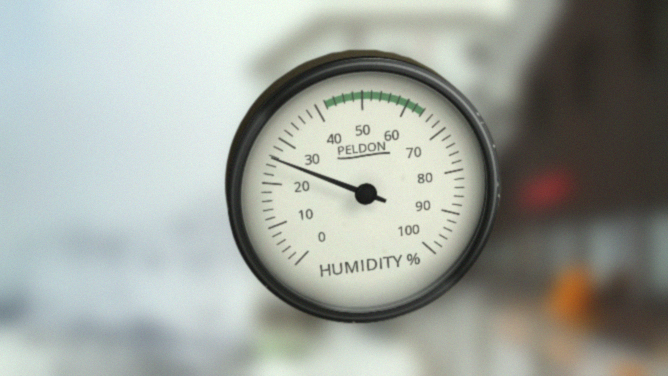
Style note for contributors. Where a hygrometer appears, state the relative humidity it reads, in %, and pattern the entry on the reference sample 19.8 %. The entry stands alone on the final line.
26 %
